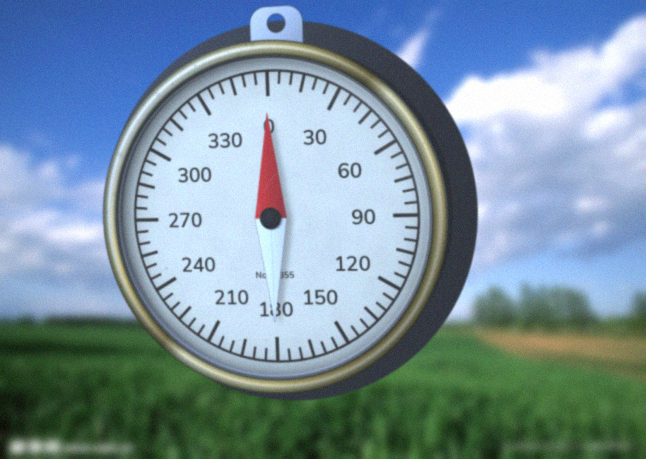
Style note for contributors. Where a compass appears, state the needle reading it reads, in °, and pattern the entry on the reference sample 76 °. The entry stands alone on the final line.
0 °
